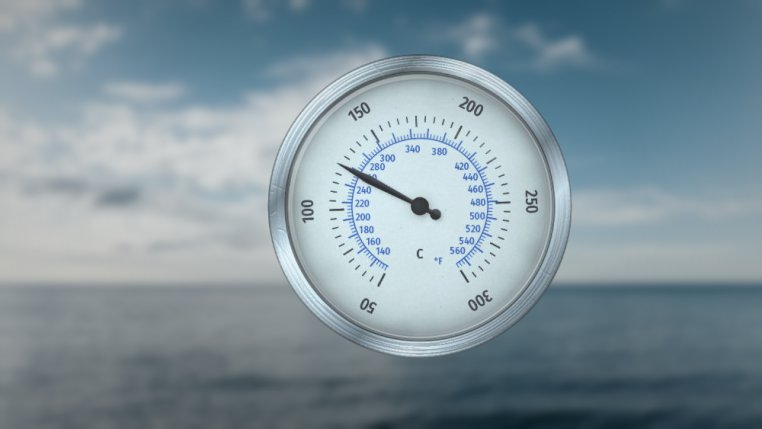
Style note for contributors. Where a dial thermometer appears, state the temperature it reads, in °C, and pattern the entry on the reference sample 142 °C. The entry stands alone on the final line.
125 °C
